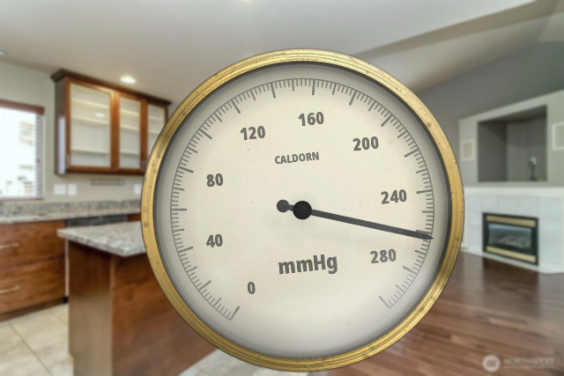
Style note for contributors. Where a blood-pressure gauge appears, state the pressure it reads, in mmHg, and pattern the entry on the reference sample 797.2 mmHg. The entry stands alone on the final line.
262 mmHg
